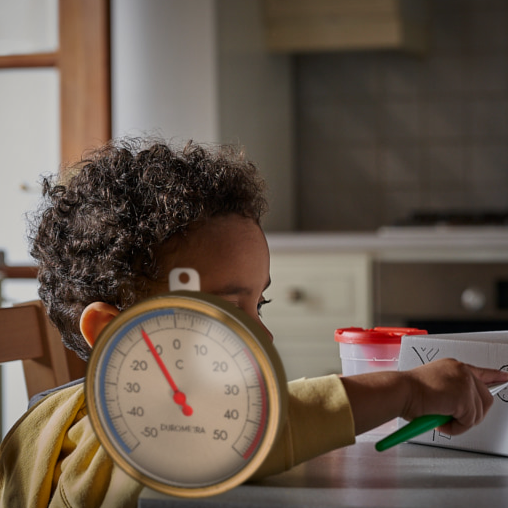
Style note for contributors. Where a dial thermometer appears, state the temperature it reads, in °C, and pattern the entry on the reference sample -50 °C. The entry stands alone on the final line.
-10 °C
